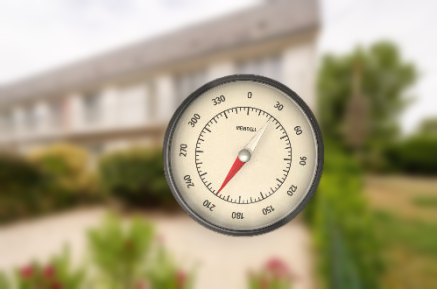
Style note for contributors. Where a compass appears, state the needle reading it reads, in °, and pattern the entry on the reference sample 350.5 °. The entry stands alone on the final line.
210 °
